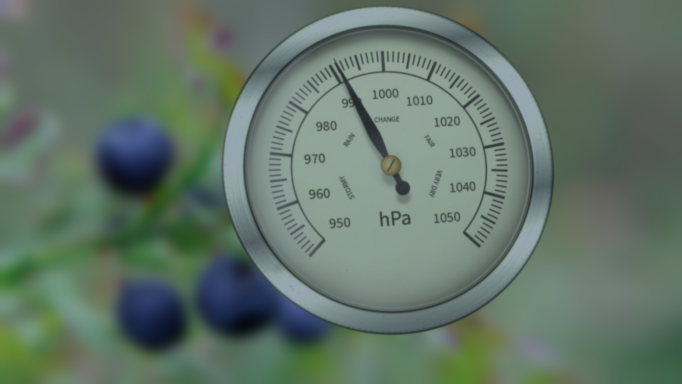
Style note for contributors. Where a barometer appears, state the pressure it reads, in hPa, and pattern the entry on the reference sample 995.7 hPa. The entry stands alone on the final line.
991 hPa
